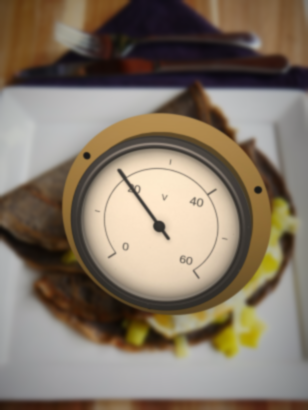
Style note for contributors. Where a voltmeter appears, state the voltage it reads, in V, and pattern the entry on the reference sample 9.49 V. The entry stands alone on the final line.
20 V
